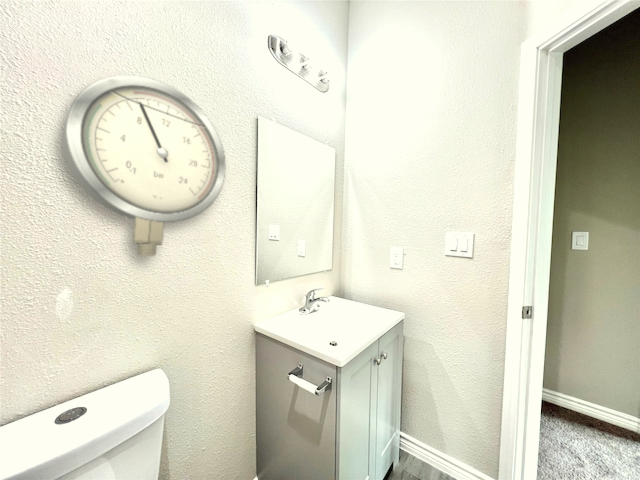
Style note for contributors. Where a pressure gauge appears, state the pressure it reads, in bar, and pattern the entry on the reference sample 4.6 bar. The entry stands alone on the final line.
9 bar
